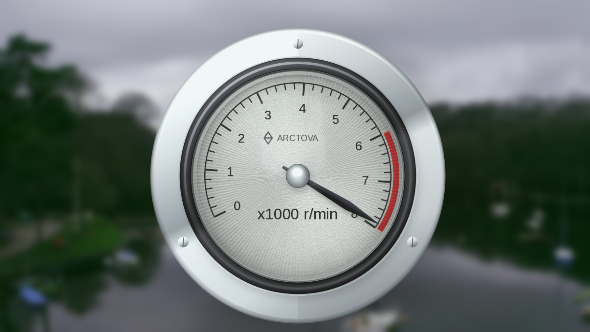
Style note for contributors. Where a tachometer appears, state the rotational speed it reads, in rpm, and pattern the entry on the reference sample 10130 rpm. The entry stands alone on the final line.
7900 rpm
